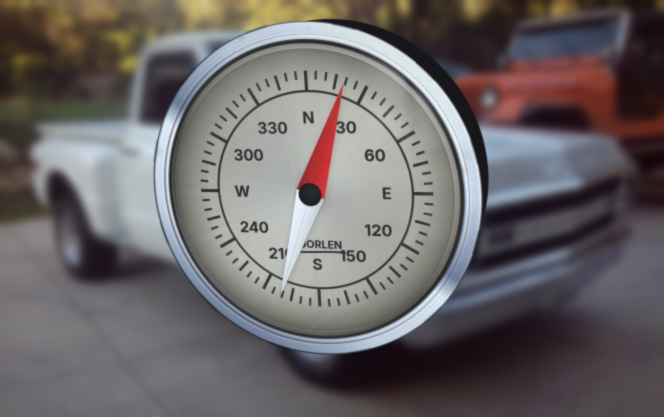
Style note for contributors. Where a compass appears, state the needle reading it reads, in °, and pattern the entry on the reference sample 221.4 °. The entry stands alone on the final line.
20 °
